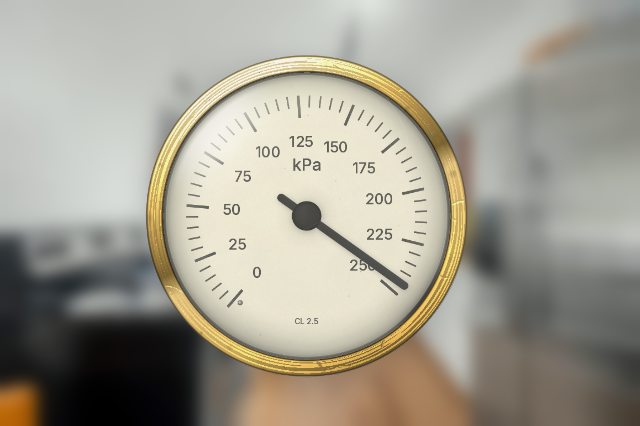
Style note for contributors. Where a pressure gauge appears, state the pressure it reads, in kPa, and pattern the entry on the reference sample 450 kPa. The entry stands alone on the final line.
245 kPa
